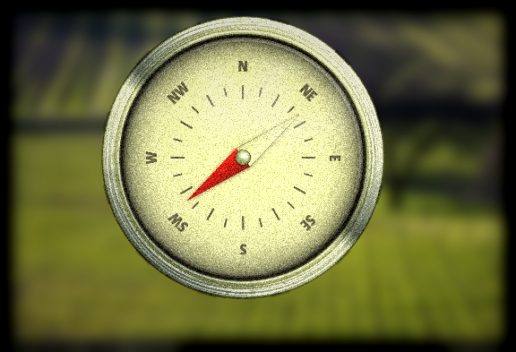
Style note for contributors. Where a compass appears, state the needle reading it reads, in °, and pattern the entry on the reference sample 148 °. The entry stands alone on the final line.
232.5 °
